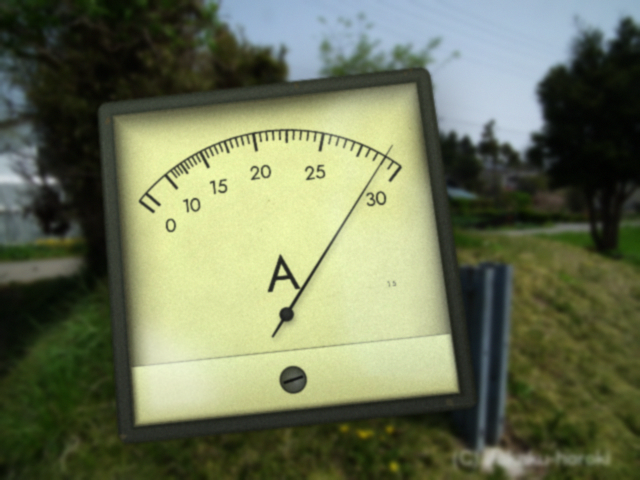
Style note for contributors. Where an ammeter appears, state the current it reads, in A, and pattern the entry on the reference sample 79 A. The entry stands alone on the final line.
29 A
